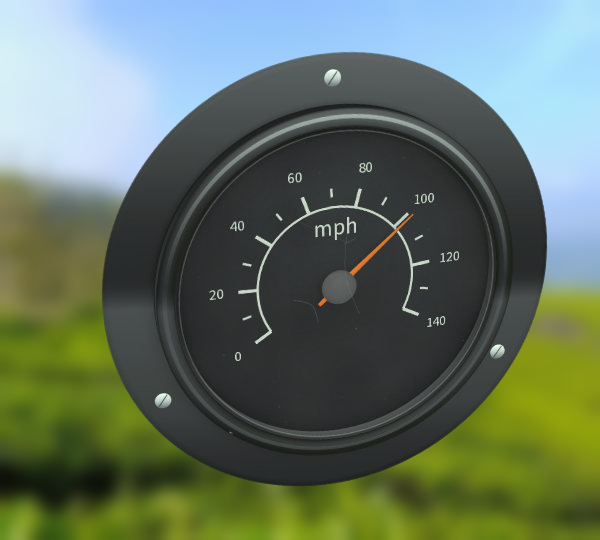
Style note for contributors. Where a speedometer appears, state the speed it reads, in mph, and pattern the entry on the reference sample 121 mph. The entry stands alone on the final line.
100 mph
